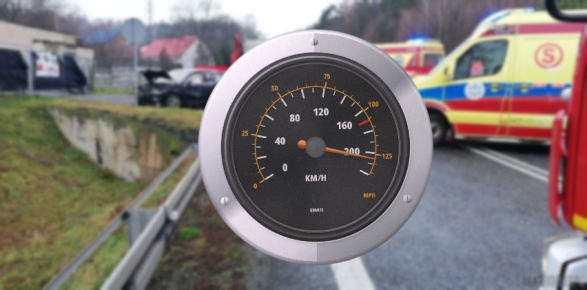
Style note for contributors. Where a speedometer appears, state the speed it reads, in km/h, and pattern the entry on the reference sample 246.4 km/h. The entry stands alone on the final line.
205 km/h
